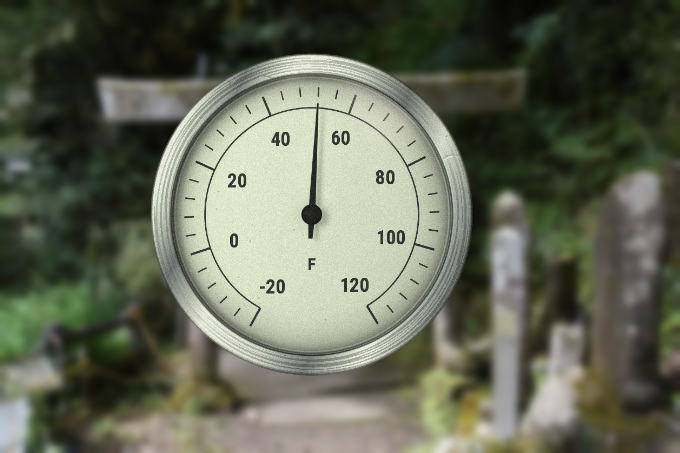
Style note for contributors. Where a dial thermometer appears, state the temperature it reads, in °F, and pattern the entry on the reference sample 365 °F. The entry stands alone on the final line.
52 °F
